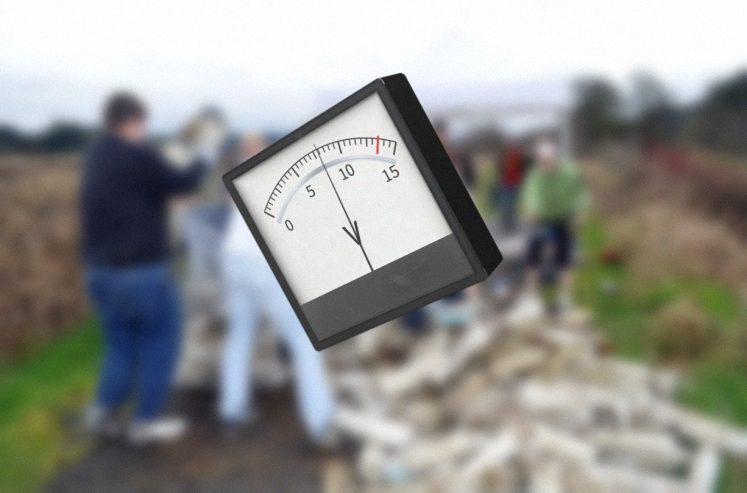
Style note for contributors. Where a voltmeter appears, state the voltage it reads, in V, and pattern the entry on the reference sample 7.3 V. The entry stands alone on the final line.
8 V
